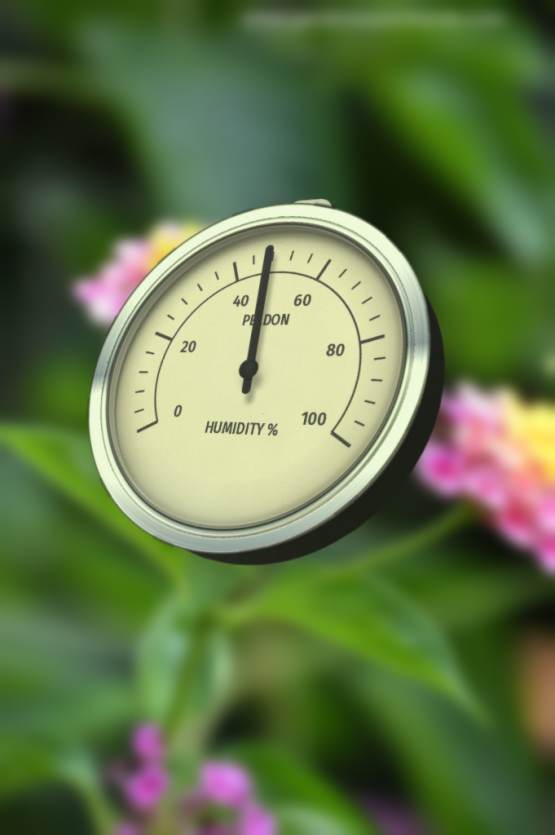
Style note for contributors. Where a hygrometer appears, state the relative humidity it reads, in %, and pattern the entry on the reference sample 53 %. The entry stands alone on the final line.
48 %
